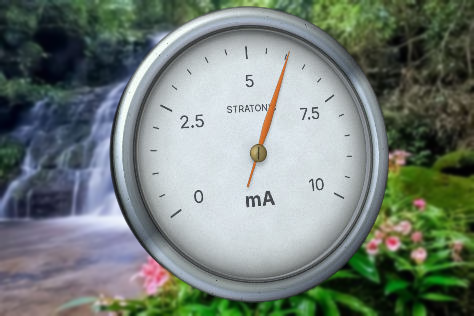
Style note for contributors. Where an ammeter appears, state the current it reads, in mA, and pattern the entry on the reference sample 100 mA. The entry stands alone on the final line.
6 mA
